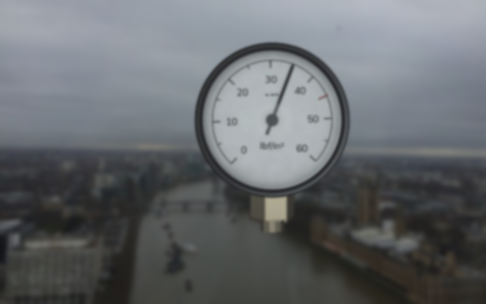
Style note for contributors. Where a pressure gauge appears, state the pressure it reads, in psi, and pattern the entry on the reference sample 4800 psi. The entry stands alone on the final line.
35 psi
